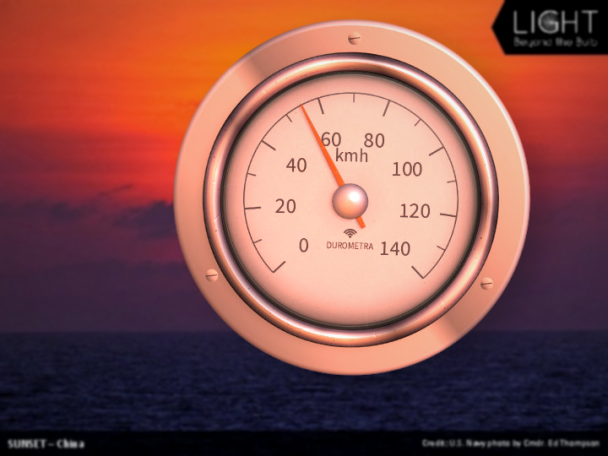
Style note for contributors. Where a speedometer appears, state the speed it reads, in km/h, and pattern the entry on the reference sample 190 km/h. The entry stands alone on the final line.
55 km/h
